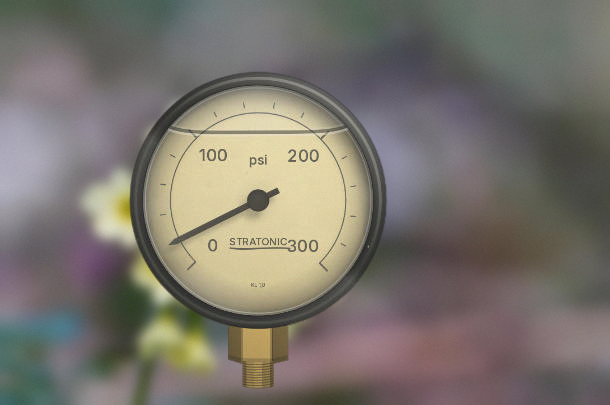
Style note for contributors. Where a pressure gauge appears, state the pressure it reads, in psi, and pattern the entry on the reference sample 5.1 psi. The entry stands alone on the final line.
20 psi
